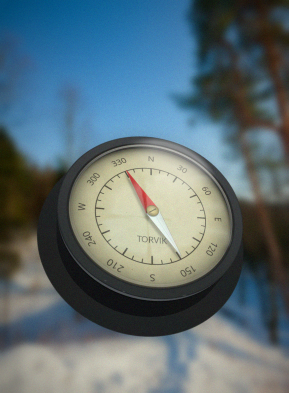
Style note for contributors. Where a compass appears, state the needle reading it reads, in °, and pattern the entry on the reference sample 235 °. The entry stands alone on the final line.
330 °
